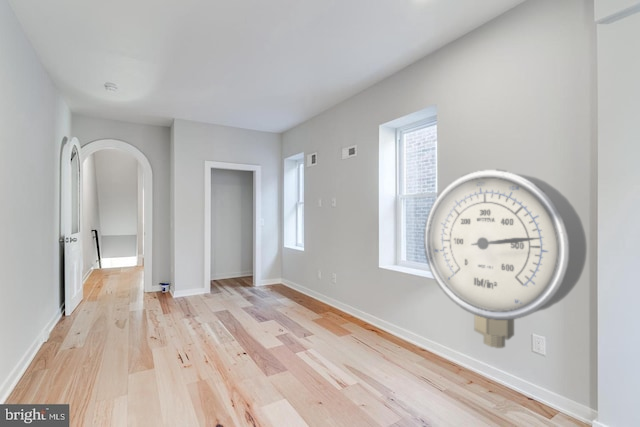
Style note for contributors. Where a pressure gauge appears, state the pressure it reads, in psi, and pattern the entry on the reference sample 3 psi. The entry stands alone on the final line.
480 psi
